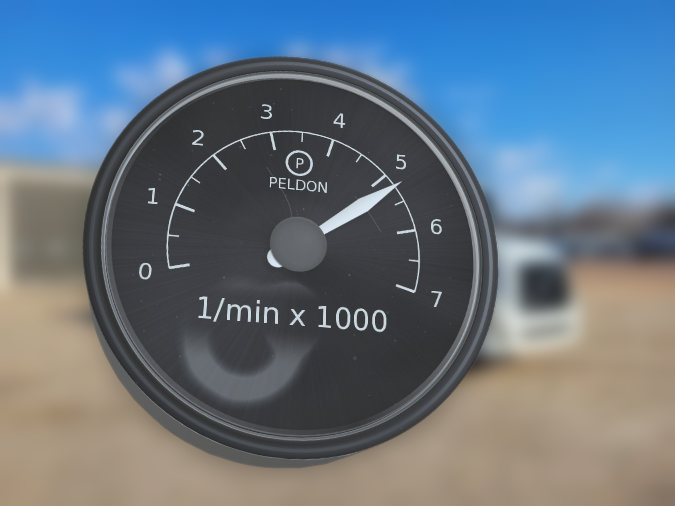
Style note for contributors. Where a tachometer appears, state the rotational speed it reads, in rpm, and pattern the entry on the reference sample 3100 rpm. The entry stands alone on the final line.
5250 rpm
